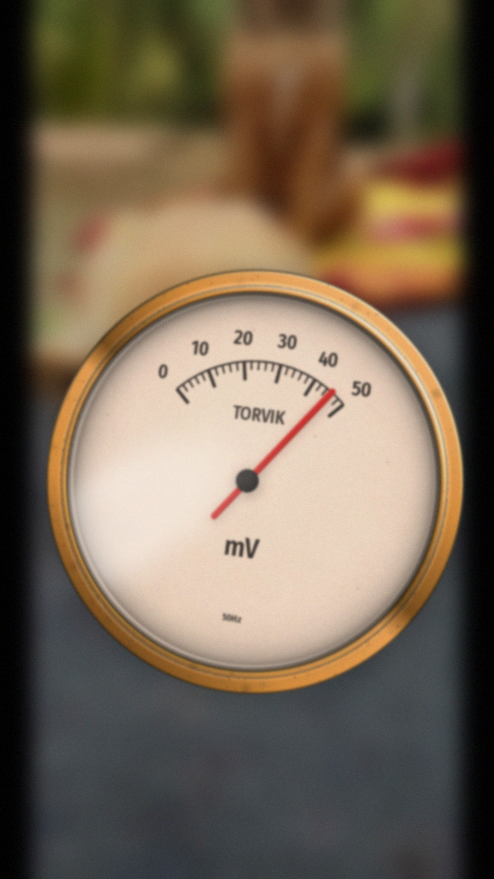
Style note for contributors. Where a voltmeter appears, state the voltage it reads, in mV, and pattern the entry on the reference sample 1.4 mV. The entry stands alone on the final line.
46 mV
